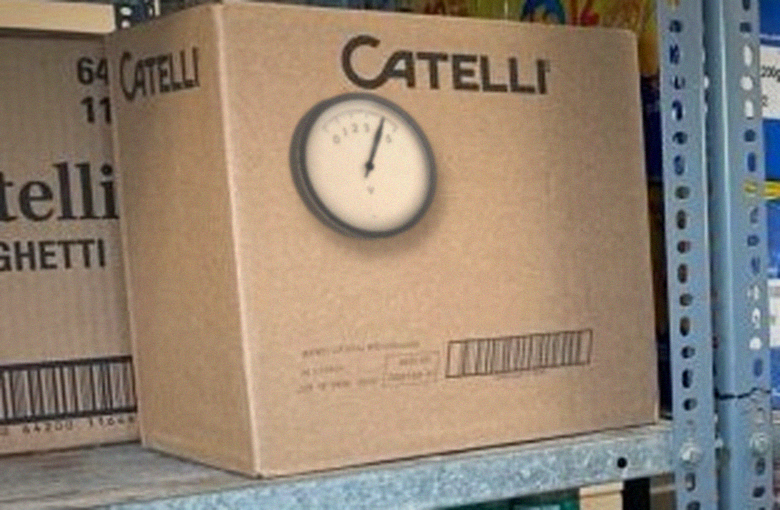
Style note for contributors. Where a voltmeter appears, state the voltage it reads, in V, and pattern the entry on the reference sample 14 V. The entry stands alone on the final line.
4 V
